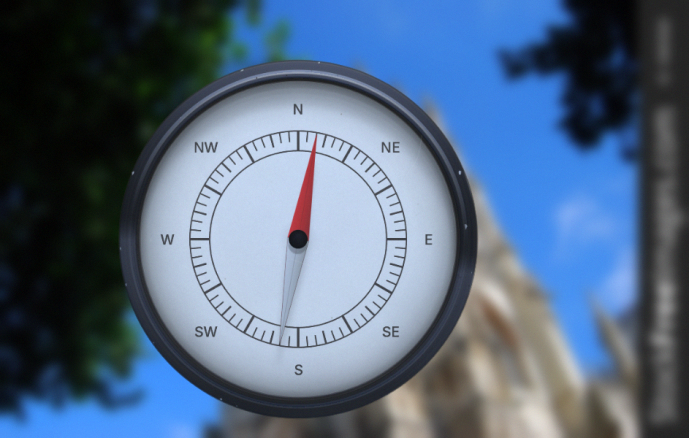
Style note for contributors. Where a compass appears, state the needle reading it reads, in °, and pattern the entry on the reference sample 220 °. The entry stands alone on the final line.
10 °
